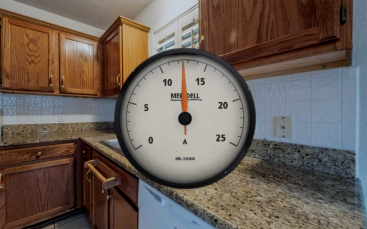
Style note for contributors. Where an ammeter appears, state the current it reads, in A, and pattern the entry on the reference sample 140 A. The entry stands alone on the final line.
12.5 A
